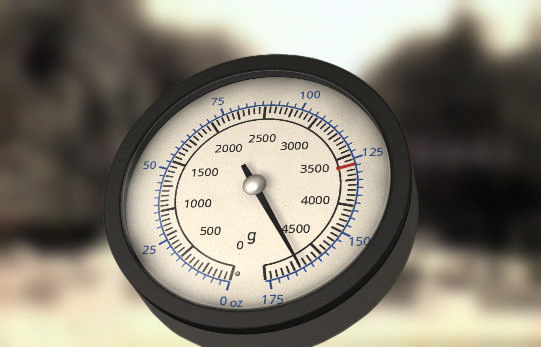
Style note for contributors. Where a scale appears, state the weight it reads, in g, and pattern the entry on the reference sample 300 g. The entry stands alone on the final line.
4700 g
